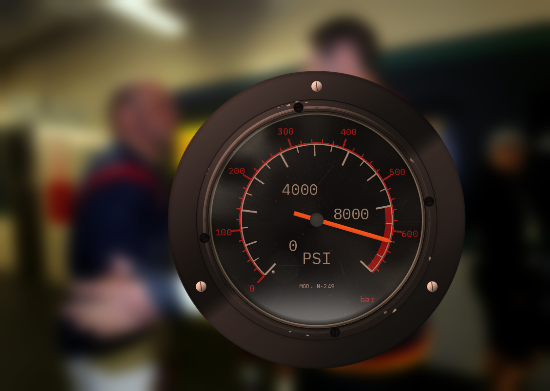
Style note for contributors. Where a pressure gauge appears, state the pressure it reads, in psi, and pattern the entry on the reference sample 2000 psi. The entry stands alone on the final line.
9000 psi
